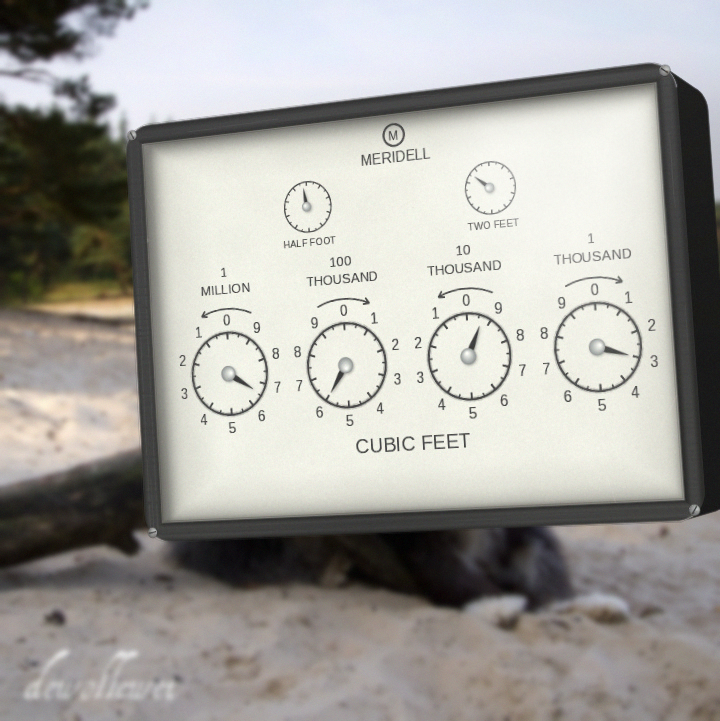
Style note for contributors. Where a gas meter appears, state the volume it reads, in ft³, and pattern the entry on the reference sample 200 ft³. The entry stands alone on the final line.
659300 ft³
